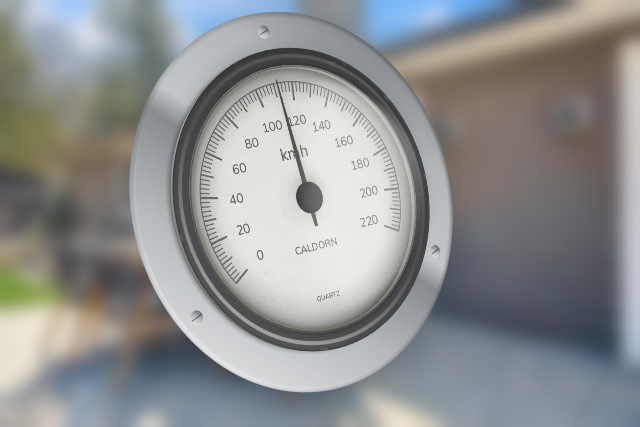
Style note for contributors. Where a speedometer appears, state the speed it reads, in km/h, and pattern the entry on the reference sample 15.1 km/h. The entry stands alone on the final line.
110 km/h
